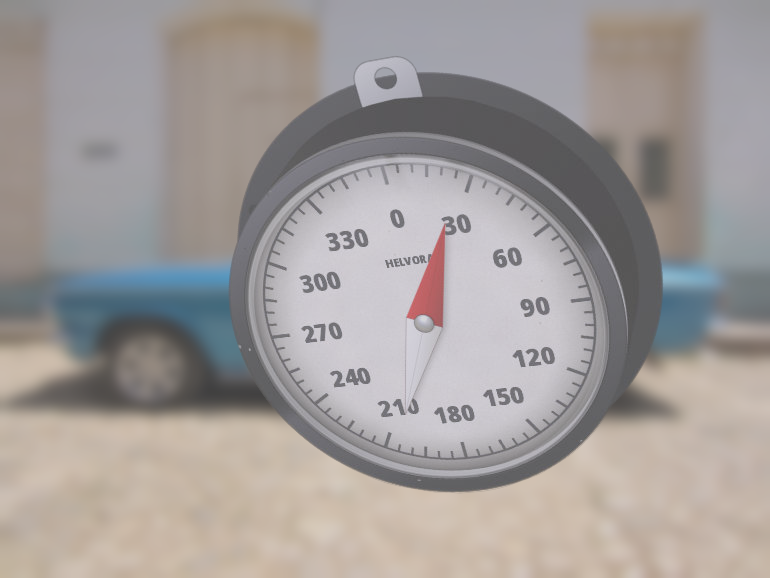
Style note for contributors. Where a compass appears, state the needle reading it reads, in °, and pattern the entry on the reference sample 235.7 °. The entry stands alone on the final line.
25 °
